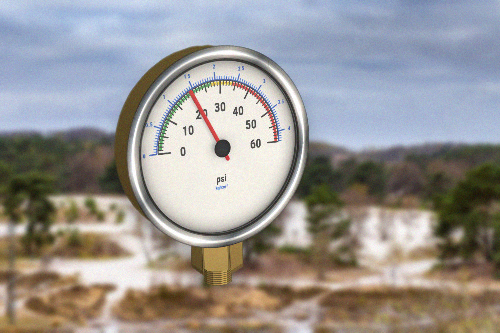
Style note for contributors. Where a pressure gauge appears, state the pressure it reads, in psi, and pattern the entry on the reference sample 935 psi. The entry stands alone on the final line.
20 psi
